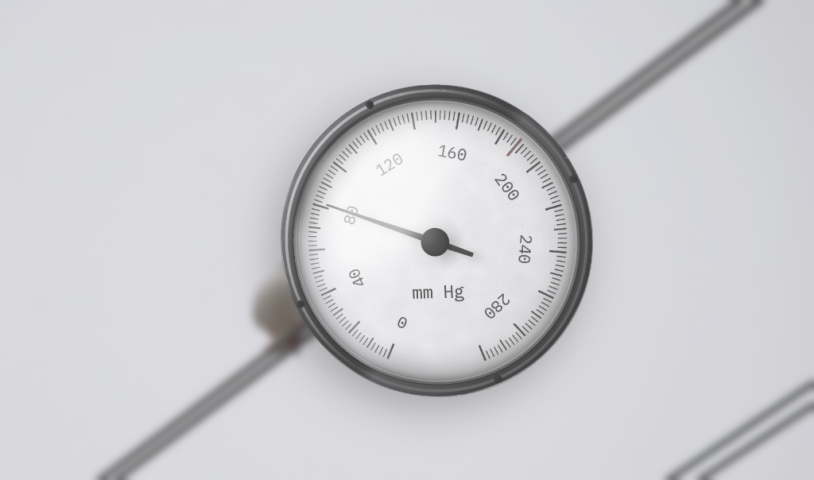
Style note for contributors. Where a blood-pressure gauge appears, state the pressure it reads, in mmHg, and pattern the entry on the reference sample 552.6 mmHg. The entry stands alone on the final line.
82 mmHg
